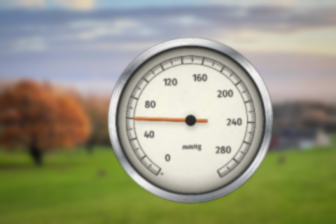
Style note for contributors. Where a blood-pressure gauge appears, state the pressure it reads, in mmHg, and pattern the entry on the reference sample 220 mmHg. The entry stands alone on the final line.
60 mmHg
